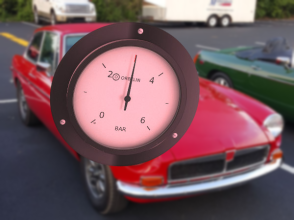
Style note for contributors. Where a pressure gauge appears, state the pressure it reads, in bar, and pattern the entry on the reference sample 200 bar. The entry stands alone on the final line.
3 bar
